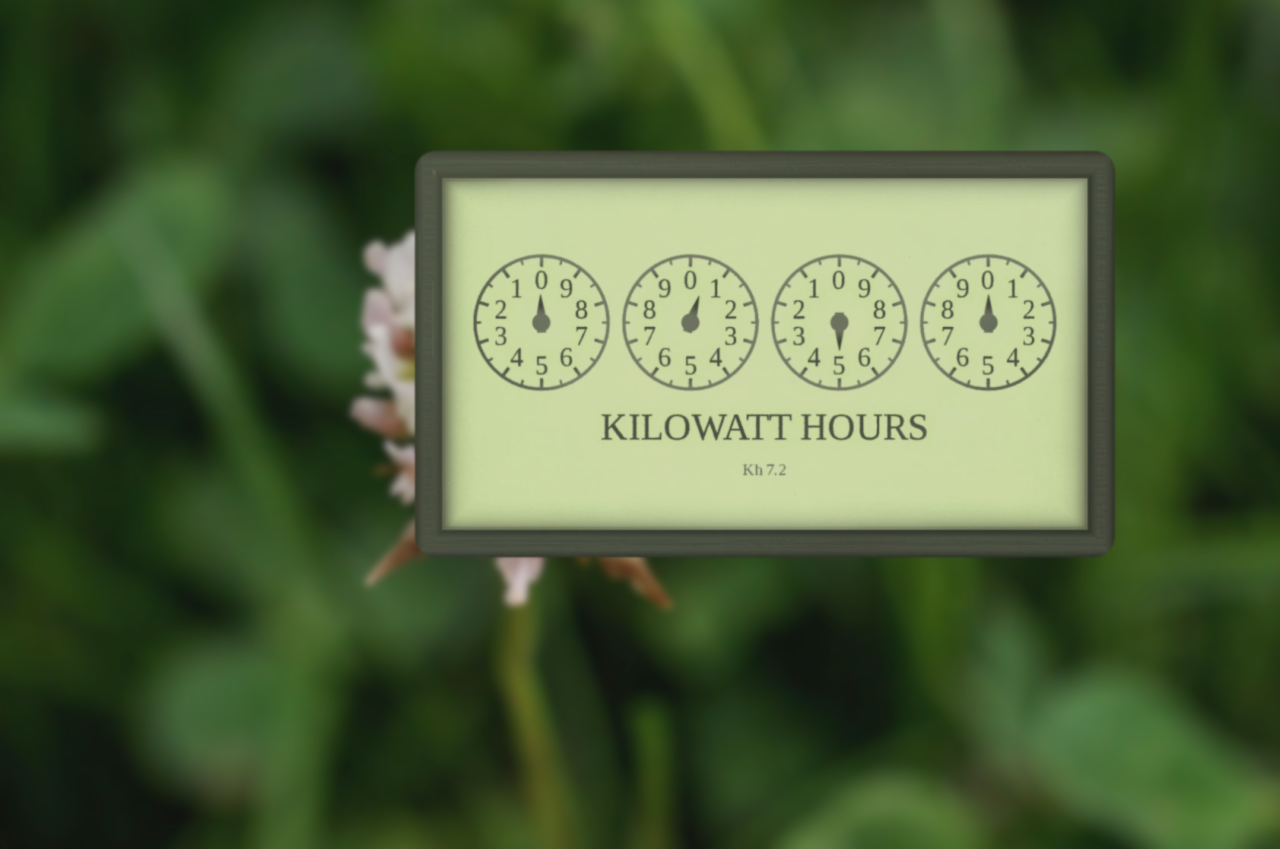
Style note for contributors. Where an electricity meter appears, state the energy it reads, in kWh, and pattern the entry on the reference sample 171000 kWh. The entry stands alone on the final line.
50 kWh
